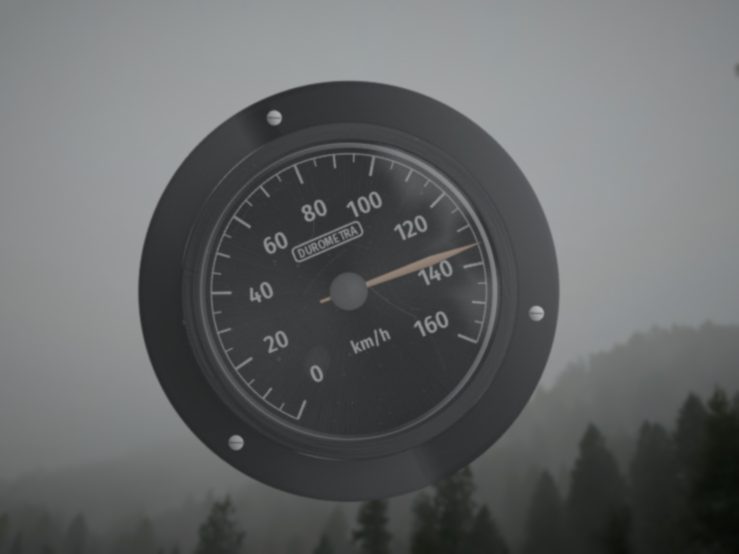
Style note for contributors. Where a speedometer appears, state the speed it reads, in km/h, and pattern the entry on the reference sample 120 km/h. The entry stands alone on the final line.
135 km/h
